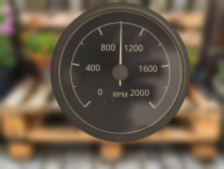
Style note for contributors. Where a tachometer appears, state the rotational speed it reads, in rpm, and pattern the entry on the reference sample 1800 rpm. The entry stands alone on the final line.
1000 rpm
